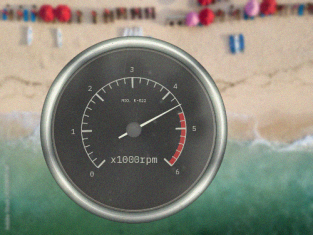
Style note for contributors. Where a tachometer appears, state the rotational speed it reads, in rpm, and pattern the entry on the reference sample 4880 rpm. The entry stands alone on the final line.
4400 rpm
